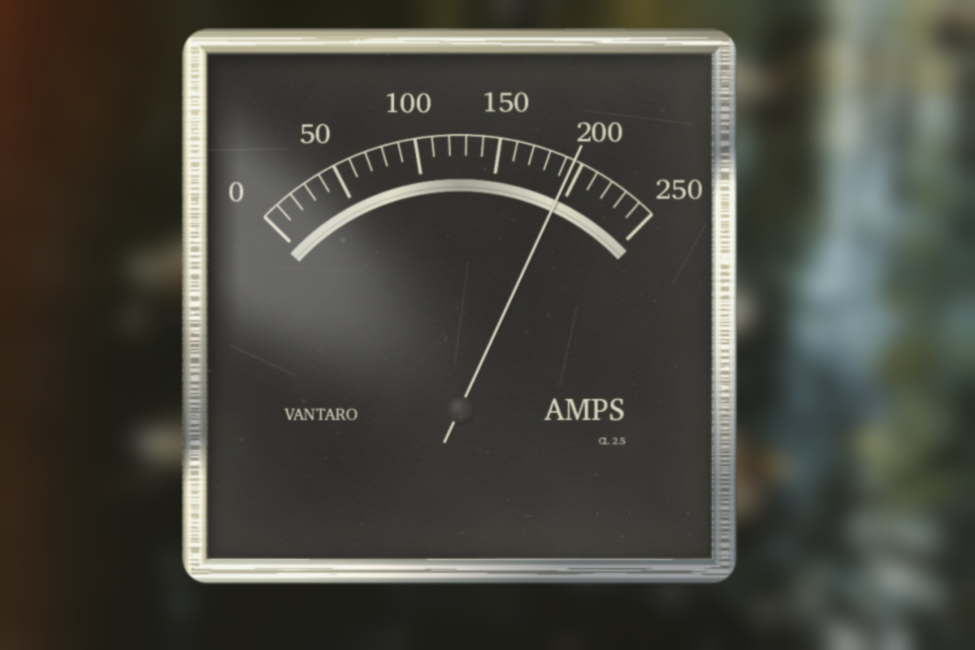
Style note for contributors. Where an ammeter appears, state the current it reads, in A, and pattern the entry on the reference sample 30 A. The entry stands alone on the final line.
195 A
